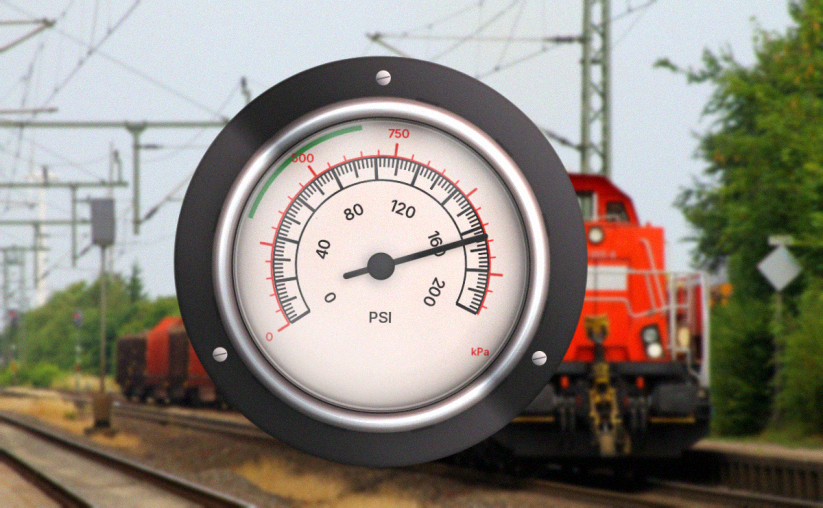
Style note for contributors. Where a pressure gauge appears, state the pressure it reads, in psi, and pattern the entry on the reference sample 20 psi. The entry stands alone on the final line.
164 psi
